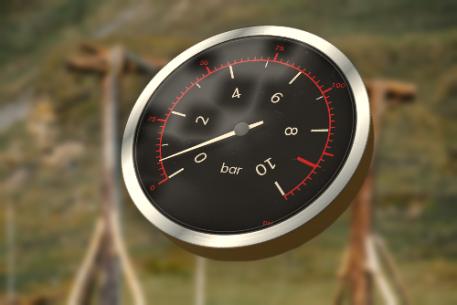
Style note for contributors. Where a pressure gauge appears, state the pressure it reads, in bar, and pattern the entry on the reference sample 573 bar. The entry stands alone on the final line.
0.5 bar
